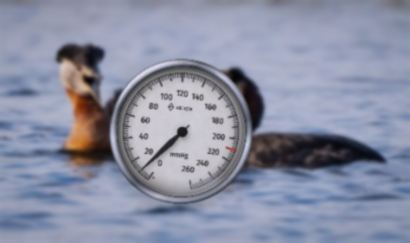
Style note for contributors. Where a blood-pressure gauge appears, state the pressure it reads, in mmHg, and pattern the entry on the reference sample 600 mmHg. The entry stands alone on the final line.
10 mmHg
